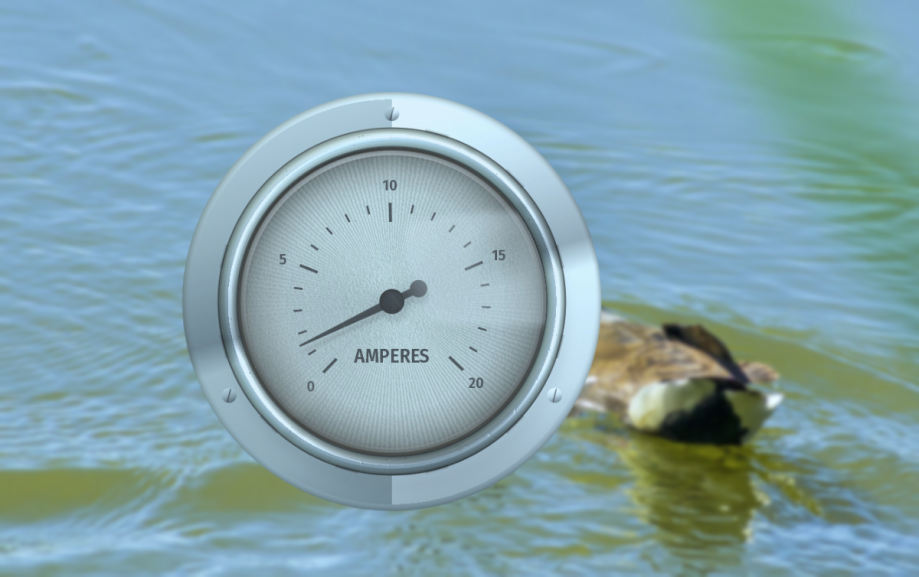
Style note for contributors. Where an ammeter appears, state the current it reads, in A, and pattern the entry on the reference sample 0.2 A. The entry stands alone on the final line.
1.5 A
